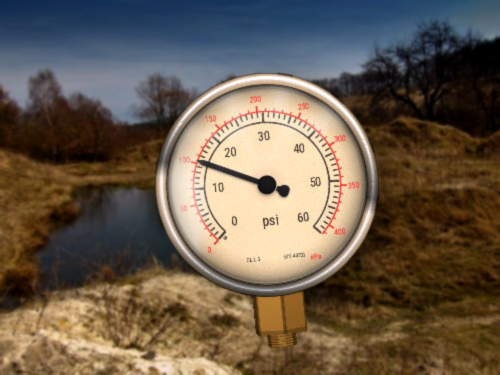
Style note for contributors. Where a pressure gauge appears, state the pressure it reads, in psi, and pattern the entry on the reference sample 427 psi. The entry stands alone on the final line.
15 psi
